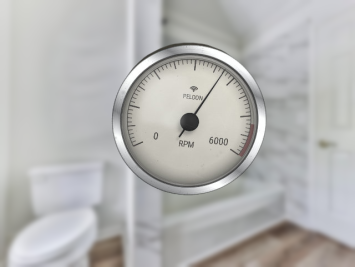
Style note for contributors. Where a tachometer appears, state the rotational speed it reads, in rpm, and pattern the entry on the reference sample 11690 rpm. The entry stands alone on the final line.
3700 rpm
